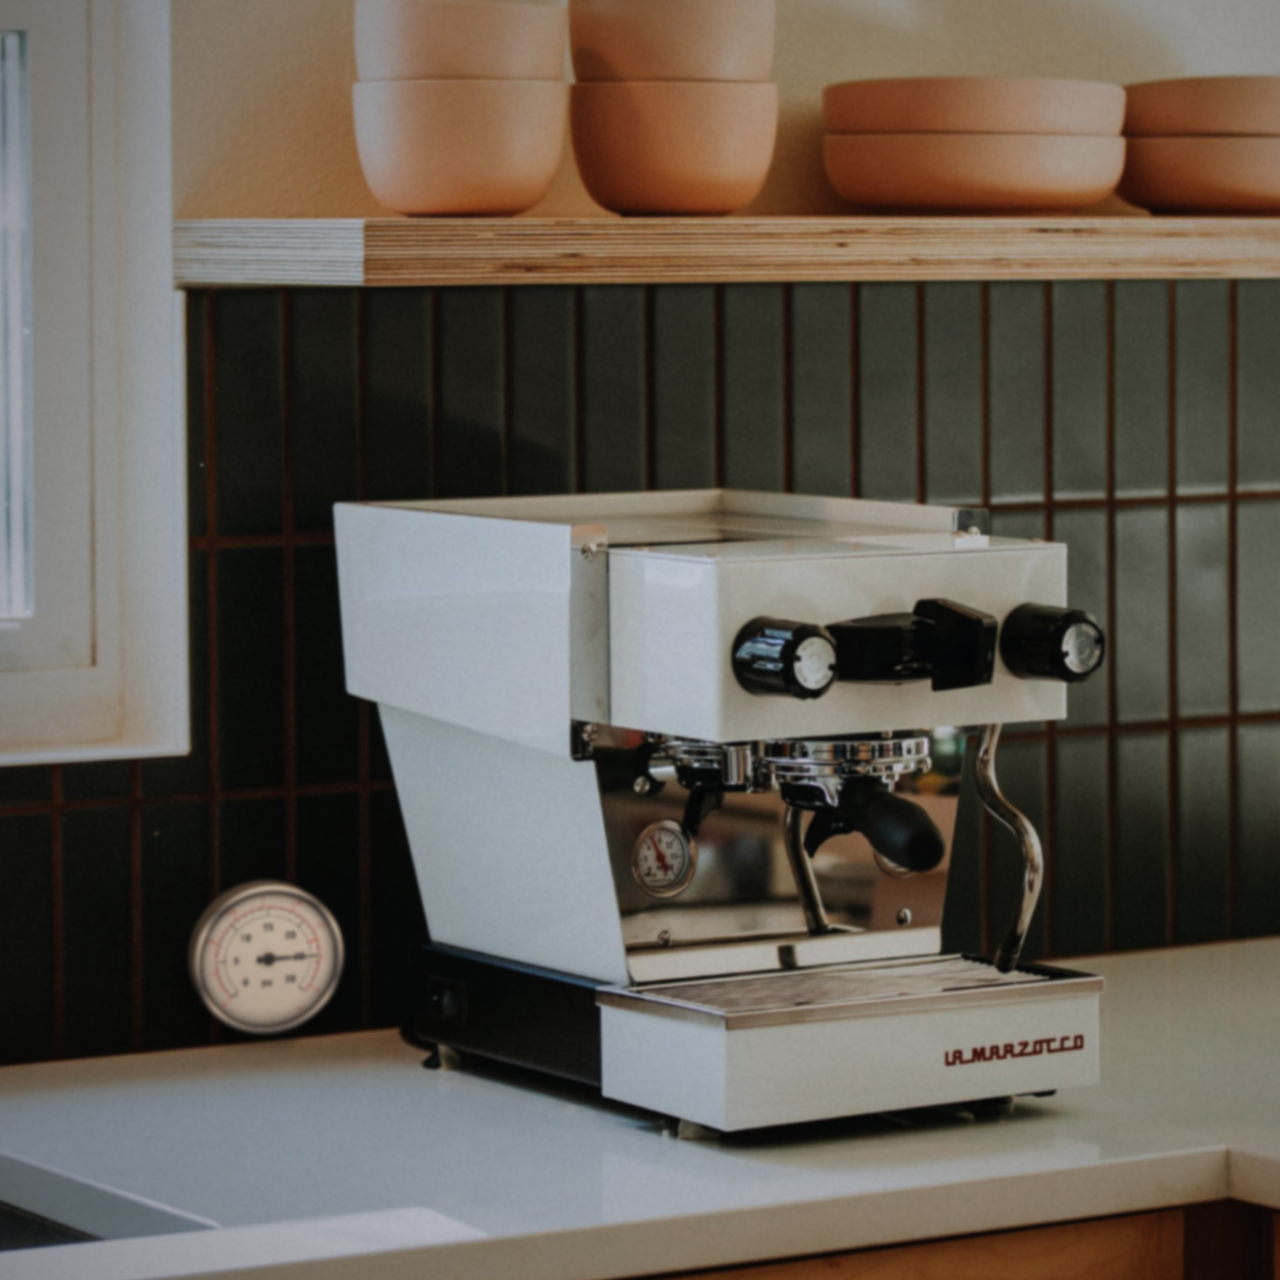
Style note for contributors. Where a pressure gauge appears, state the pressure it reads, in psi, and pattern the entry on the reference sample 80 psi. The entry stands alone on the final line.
25 psi
